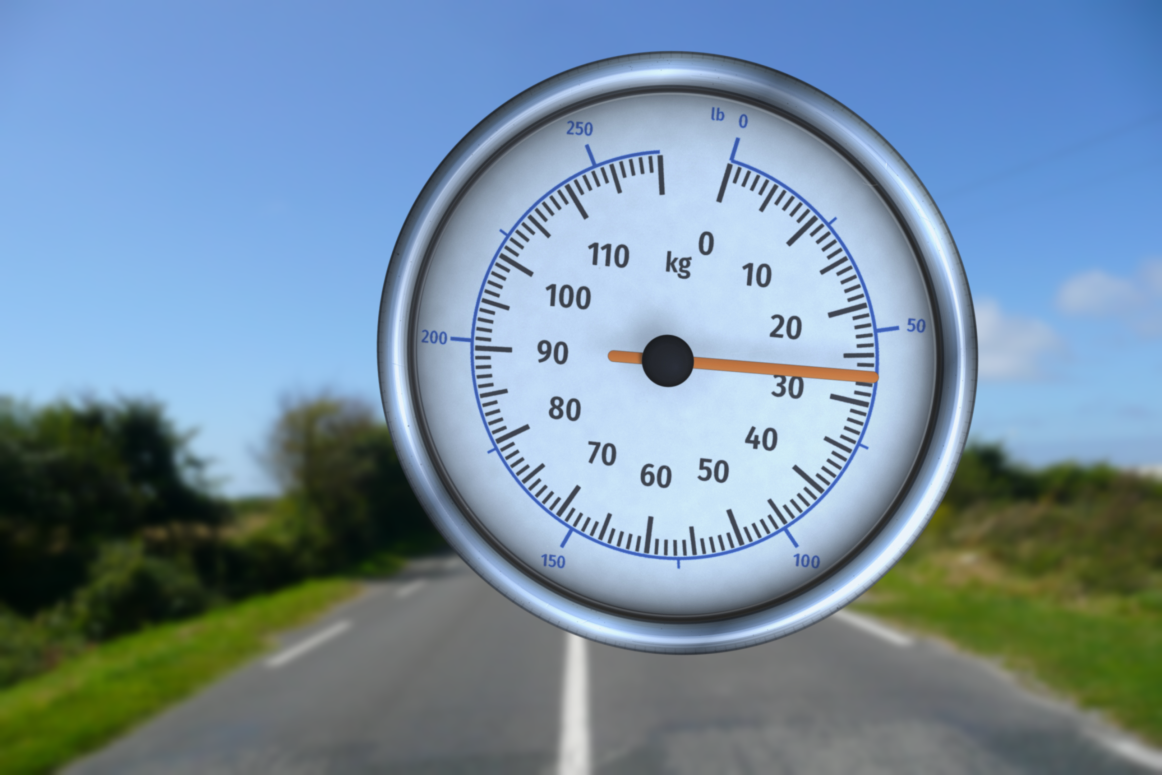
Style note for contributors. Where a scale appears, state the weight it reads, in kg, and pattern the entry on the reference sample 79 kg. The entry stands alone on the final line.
27 kg
